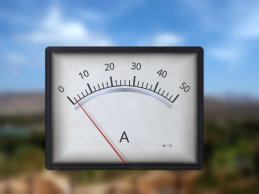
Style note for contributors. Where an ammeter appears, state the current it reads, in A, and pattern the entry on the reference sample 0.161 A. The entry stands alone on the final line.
2 A
